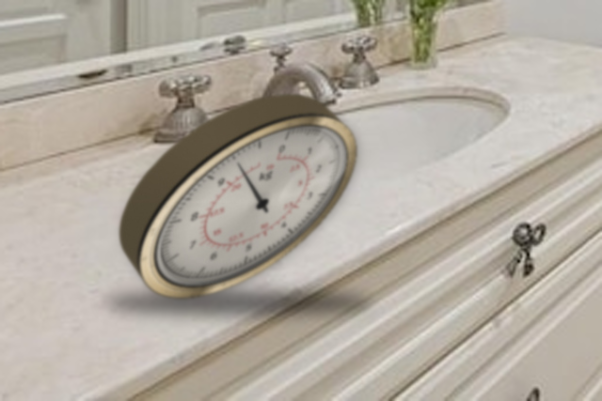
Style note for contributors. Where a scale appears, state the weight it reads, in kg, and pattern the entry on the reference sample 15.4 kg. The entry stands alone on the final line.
9.5 kg
